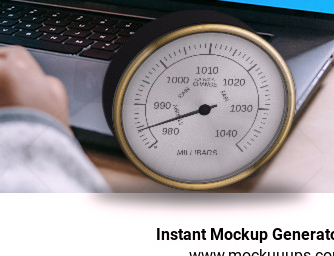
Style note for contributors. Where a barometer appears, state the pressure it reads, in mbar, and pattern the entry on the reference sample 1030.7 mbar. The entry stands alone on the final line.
985 mbar
